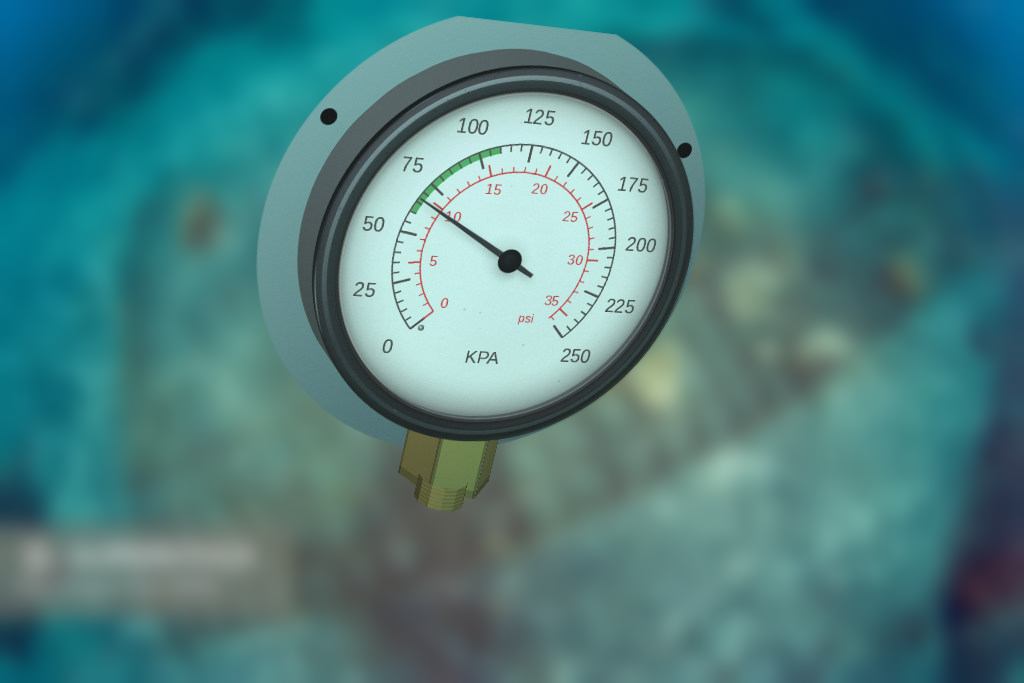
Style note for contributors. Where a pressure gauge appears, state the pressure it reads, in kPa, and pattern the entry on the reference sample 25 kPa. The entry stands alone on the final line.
67.5 kPa
